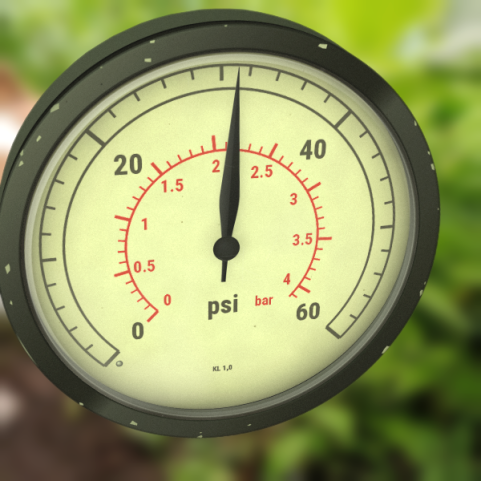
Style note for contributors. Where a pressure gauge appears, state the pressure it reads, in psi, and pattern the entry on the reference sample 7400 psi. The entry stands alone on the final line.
31 psi
